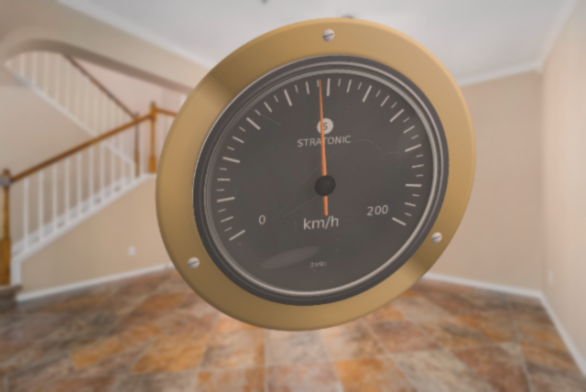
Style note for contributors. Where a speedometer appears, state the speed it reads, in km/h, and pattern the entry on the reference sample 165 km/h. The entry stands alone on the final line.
95 km/h
